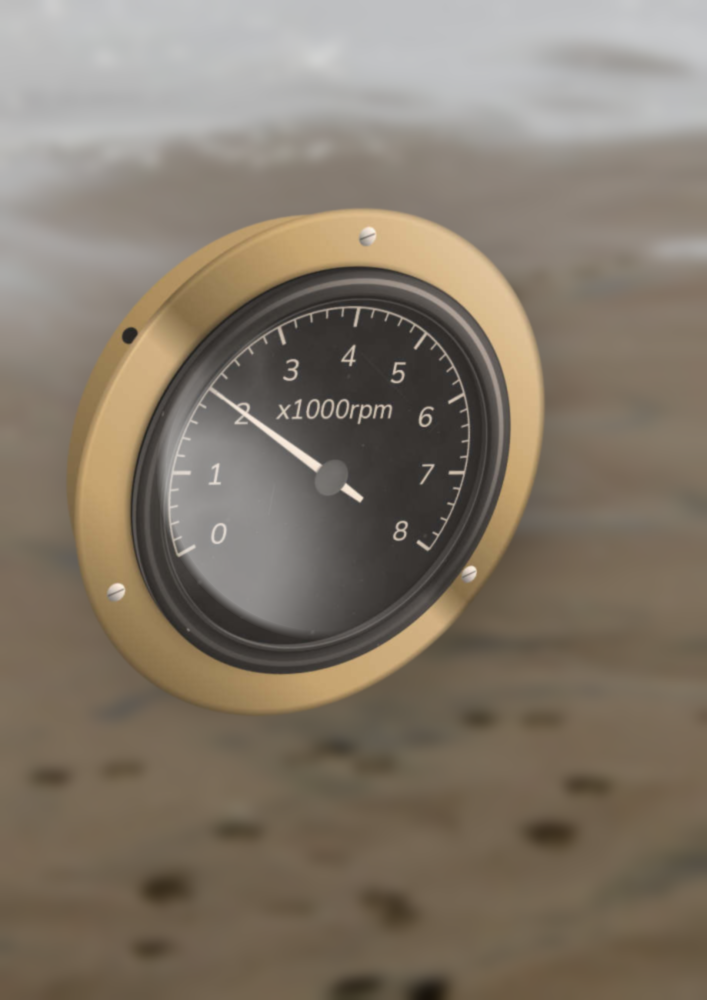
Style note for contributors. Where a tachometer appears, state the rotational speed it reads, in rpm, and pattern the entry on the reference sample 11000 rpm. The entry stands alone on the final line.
2000 rpm
